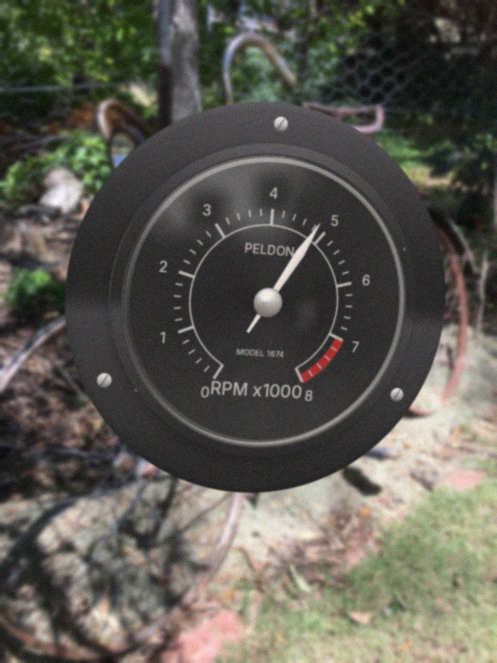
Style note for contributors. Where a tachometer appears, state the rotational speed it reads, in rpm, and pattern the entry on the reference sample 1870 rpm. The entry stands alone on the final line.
4800 rpm
